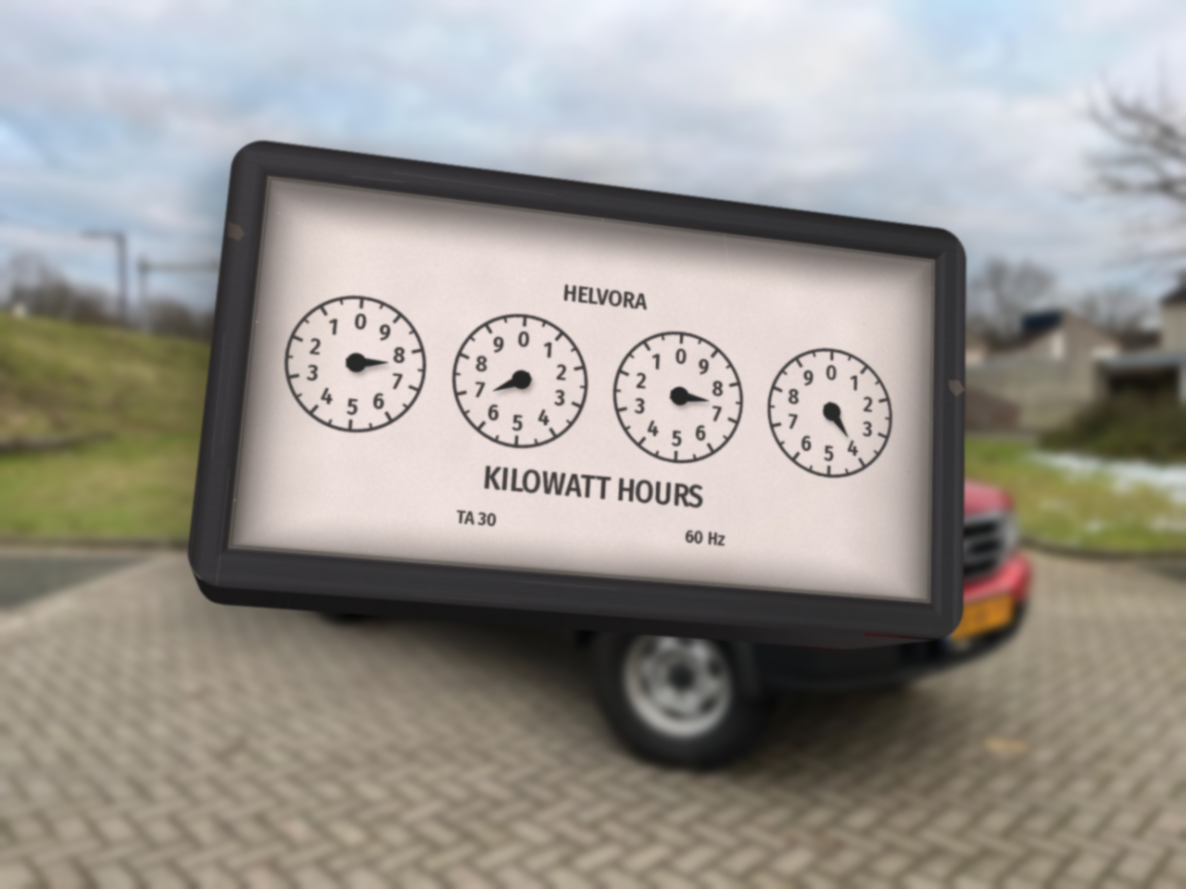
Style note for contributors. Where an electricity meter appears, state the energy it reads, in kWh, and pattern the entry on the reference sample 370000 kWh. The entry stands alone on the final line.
7674 kWh
